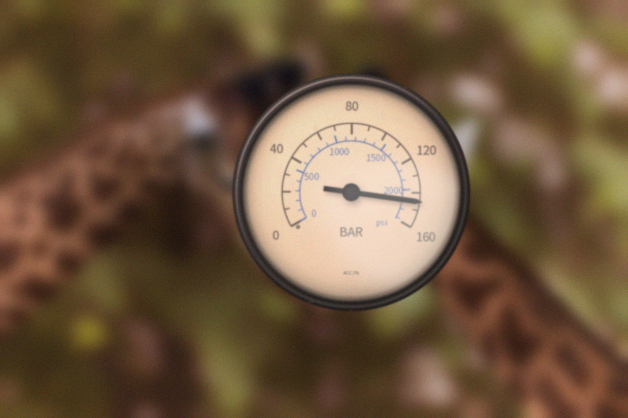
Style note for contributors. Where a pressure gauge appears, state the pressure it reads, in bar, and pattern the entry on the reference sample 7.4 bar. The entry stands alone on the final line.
145 bar
